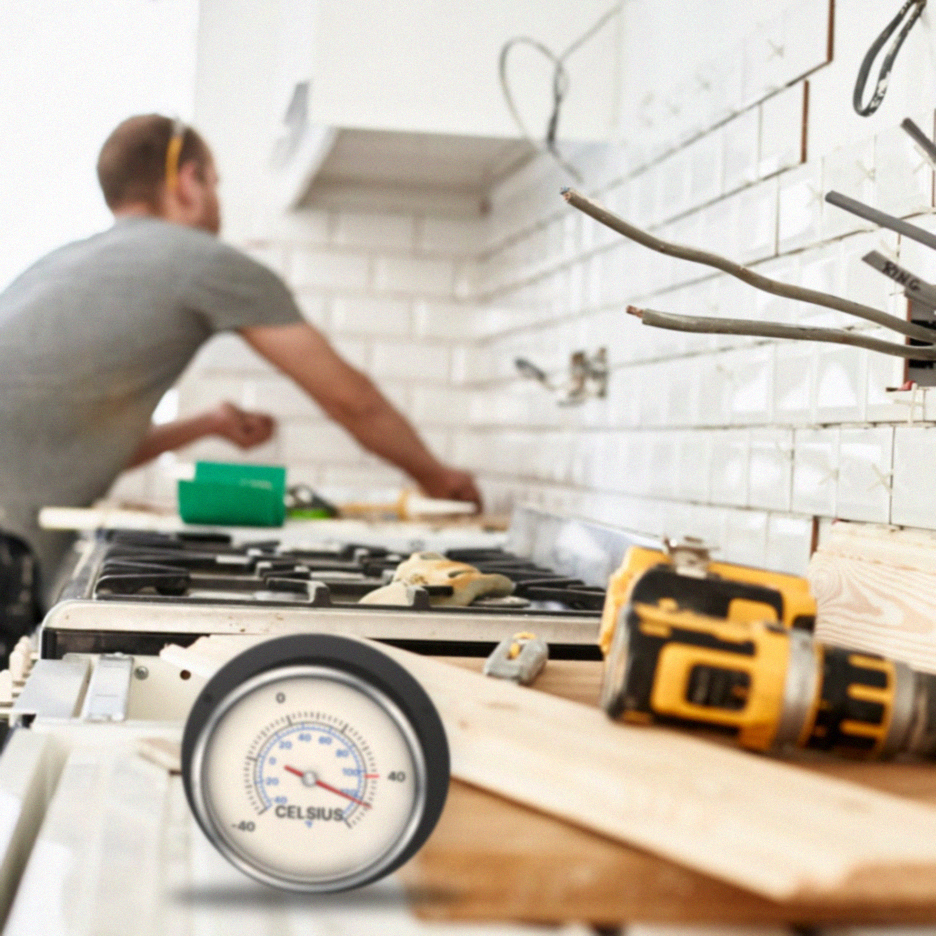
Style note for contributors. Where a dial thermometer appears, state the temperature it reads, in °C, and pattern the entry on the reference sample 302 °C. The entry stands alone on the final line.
50 °C
